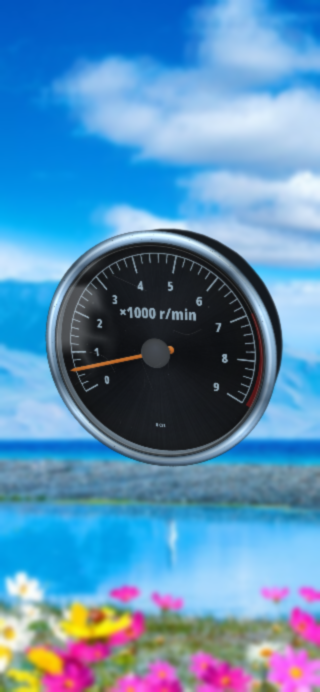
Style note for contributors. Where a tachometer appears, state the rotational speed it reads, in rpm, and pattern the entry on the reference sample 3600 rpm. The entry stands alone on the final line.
600 rpm
